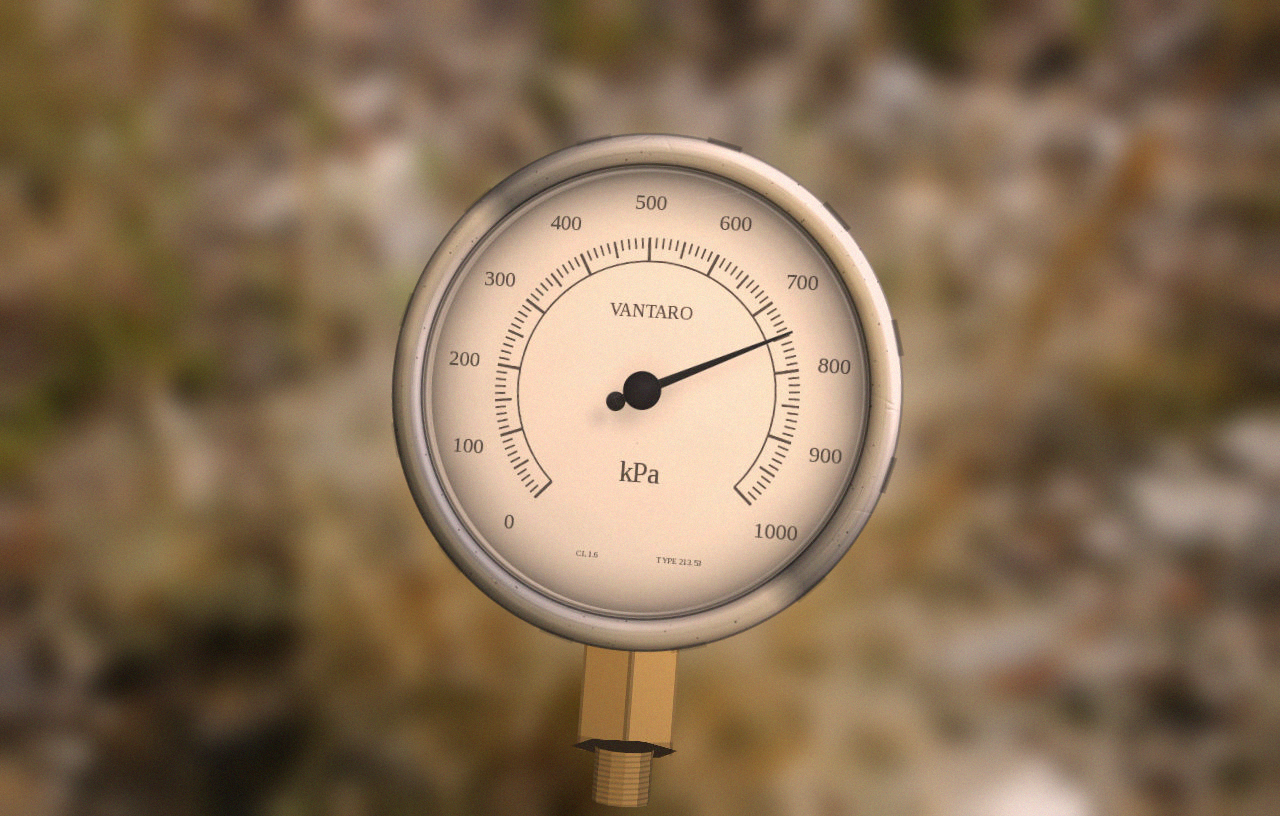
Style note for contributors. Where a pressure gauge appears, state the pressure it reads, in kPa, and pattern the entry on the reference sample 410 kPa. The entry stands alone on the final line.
750 kPa
